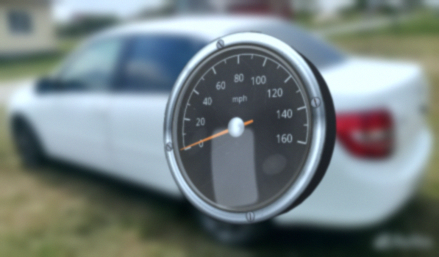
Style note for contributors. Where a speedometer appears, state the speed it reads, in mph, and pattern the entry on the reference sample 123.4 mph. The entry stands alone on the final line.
0 mph
